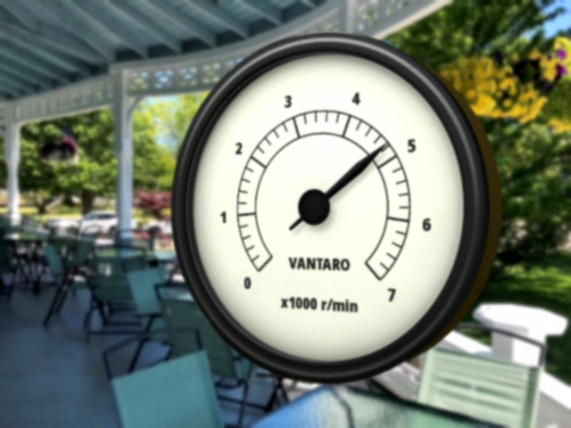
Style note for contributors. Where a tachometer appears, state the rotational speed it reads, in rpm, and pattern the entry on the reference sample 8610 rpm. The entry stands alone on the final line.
4800 rpm
